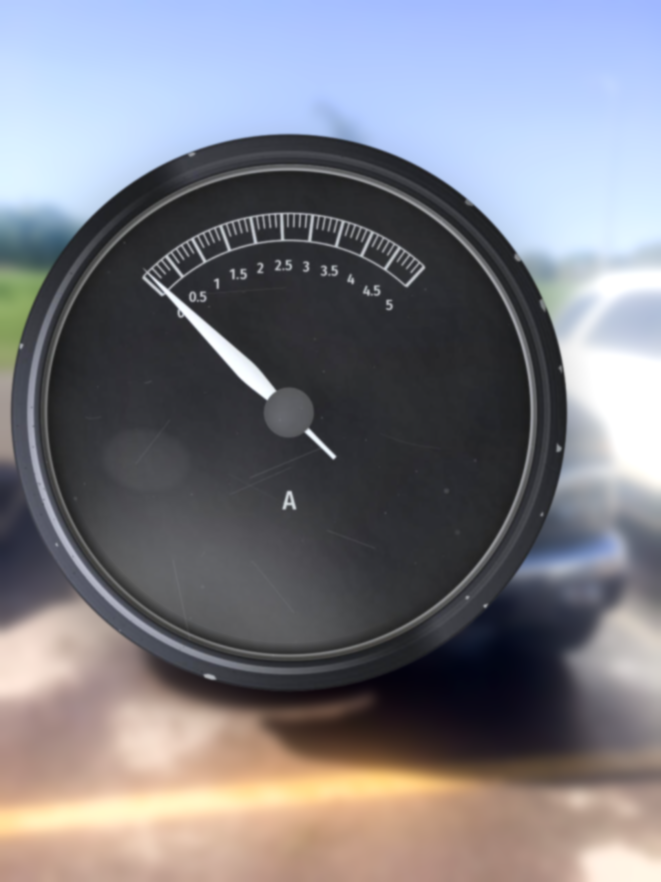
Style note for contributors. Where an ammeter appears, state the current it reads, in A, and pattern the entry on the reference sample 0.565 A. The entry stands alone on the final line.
0.1 A
